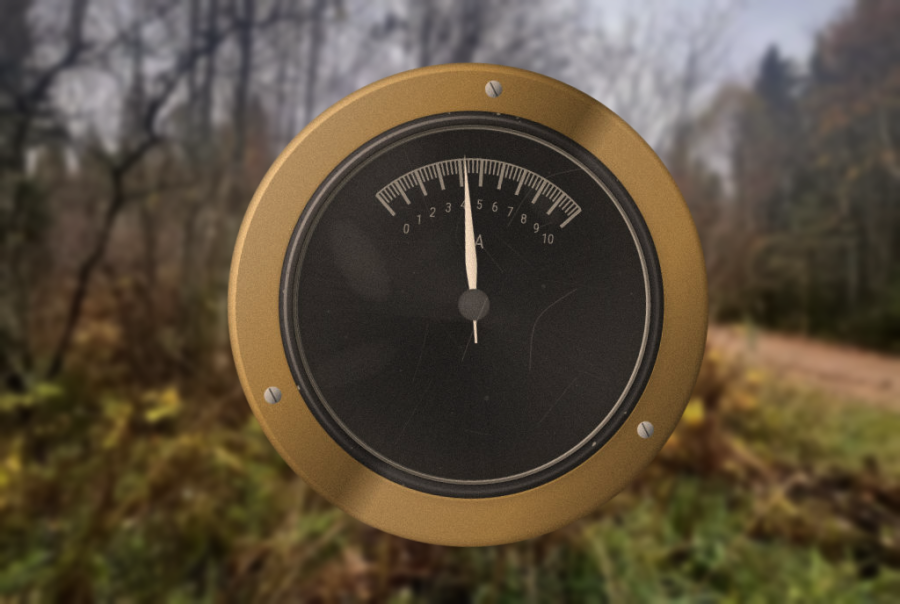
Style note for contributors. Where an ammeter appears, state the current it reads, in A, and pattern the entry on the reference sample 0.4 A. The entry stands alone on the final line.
4.2 A
